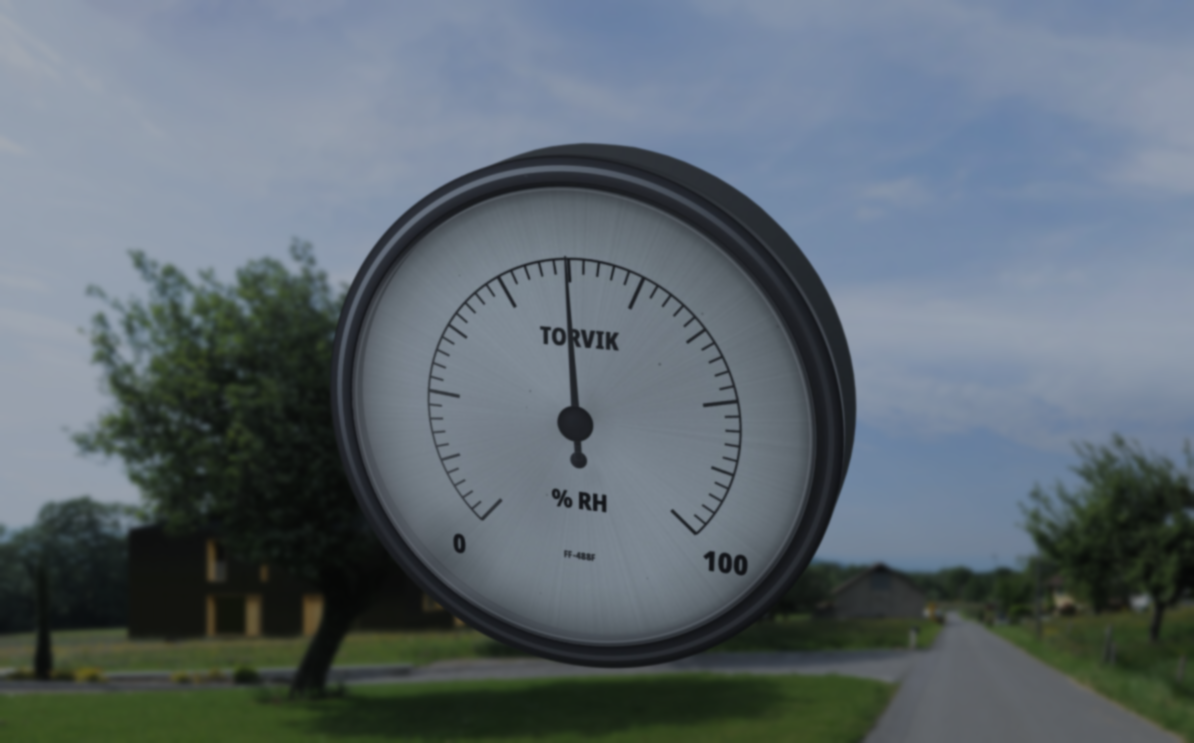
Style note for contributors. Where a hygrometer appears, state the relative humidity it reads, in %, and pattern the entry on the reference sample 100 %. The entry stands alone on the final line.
50 %
